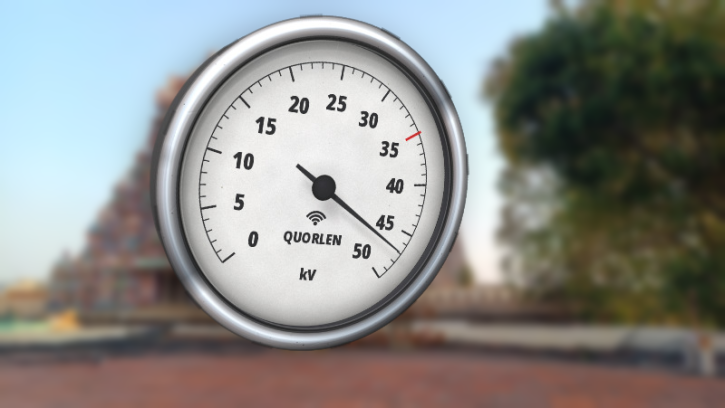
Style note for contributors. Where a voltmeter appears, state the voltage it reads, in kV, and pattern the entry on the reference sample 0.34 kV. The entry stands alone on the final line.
47 kV
